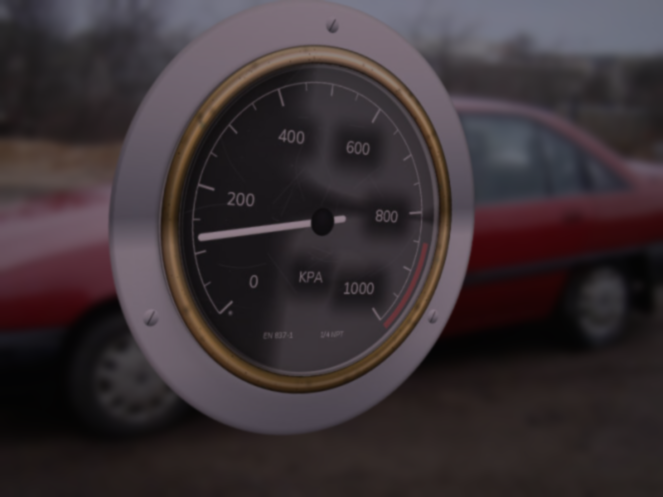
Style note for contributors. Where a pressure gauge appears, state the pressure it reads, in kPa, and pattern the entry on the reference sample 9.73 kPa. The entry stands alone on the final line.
125 kPa
